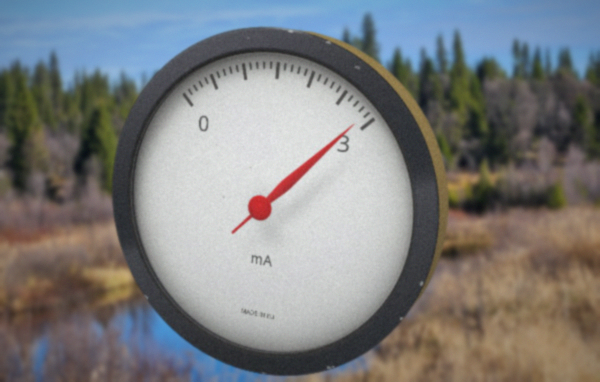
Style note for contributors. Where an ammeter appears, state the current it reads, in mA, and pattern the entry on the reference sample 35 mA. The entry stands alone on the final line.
2.9 mA
